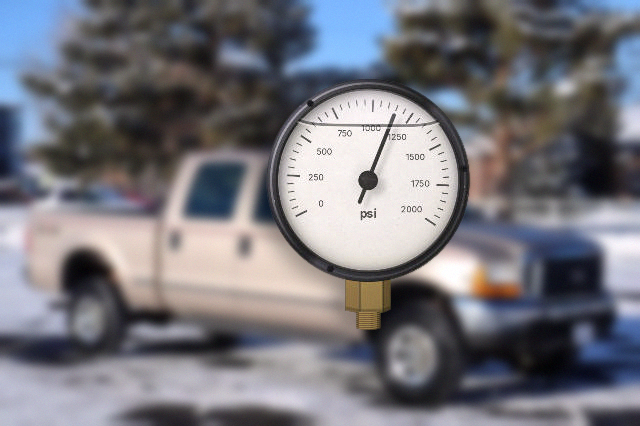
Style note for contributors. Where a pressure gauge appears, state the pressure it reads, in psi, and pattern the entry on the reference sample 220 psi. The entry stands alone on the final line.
1150 psi
